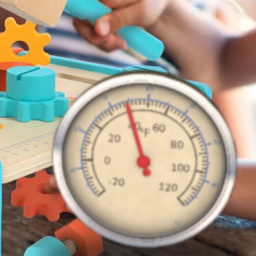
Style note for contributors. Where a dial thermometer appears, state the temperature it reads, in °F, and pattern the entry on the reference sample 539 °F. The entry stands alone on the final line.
40 °F
